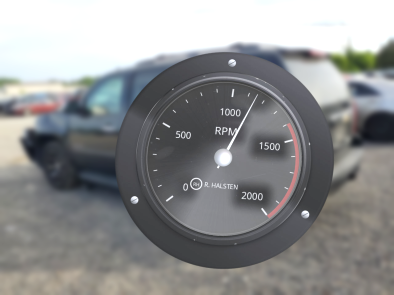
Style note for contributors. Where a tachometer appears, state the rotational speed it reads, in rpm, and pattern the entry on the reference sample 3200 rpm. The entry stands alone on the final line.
1150 rpm
